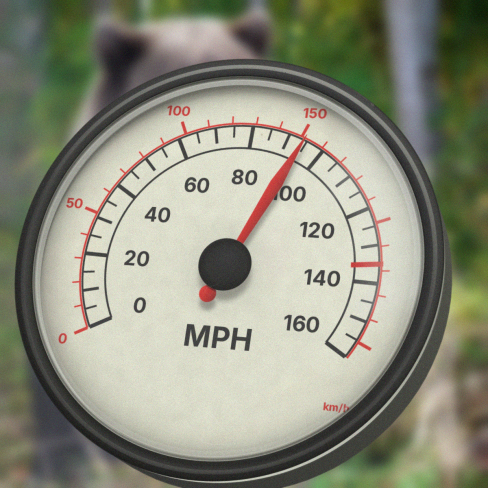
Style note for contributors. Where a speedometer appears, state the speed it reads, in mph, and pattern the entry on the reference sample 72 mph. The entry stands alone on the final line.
95 mph
